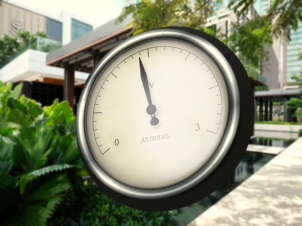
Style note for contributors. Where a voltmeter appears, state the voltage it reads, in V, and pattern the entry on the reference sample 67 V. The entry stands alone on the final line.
1.4 V
